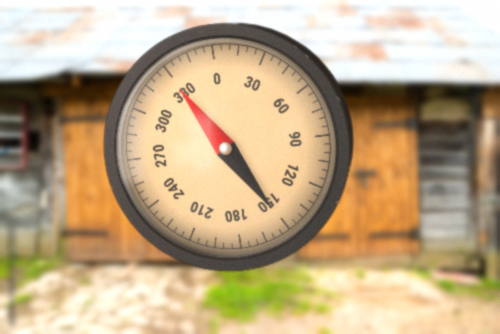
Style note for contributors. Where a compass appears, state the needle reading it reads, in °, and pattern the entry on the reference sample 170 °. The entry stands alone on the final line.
330 °
